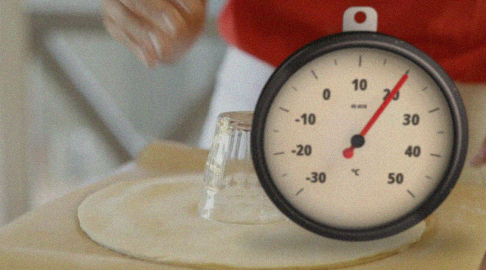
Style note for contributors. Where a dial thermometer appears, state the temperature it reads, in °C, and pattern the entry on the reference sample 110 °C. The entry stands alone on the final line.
20 °C
